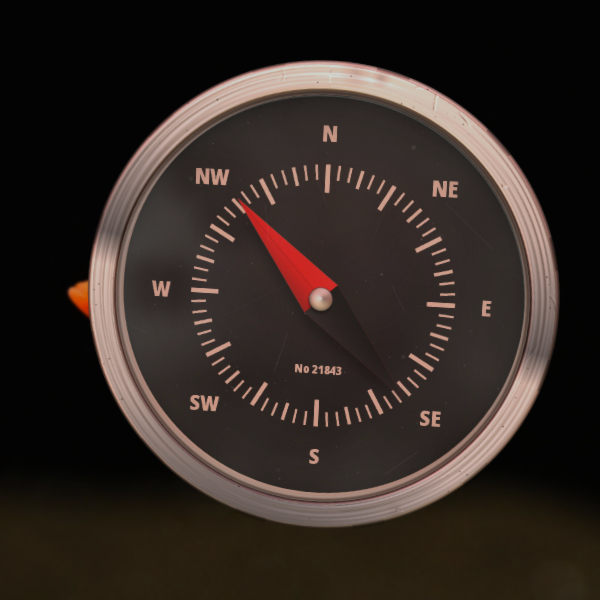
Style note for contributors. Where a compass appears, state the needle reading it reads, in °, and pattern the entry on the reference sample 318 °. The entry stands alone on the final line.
317.5 °
